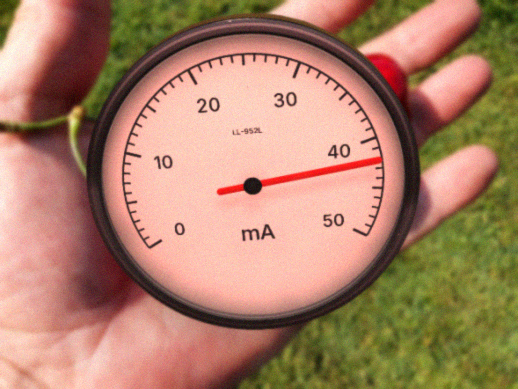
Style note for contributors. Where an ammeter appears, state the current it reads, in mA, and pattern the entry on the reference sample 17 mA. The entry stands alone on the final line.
42 mA
